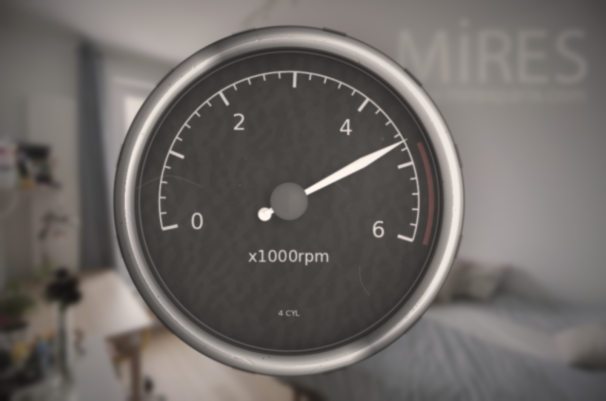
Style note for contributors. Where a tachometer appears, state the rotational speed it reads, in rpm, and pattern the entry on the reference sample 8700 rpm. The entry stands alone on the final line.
4700 rpm
